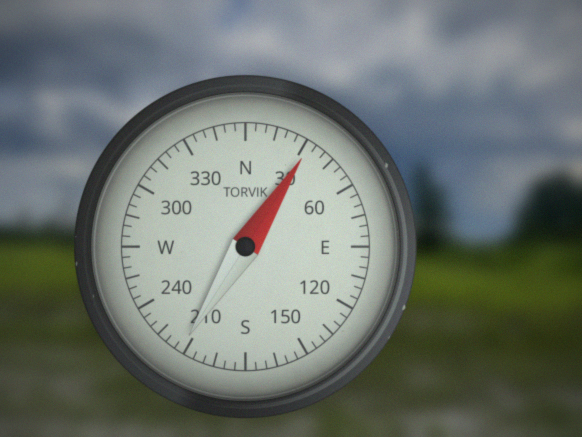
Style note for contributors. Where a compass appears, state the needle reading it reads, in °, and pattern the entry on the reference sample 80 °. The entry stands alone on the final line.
32.5 °
